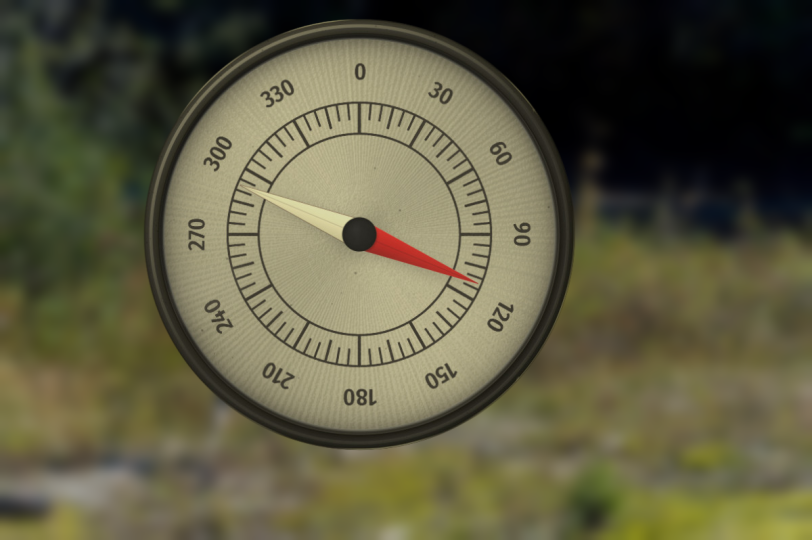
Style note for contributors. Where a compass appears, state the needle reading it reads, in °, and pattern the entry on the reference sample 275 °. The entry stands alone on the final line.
112.5 °
